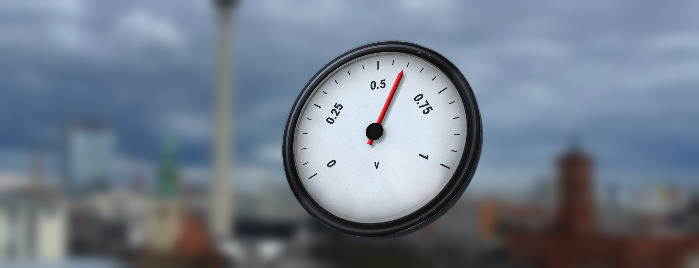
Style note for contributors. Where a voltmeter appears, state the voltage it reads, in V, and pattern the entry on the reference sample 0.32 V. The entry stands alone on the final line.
0.6 V
